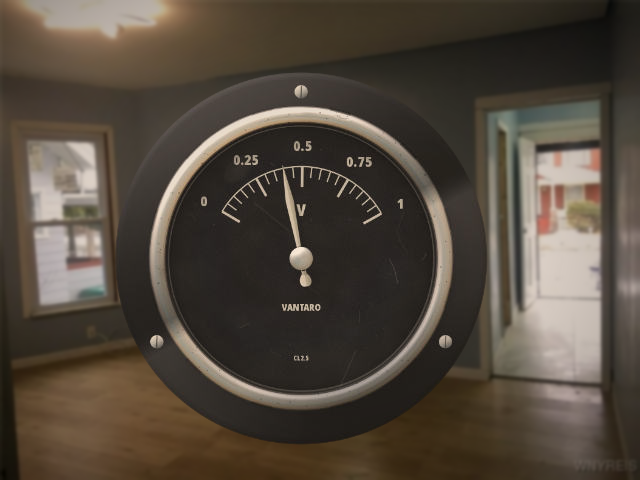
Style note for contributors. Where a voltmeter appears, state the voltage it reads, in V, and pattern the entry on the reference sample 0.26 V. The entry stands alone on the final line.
0.4 V
